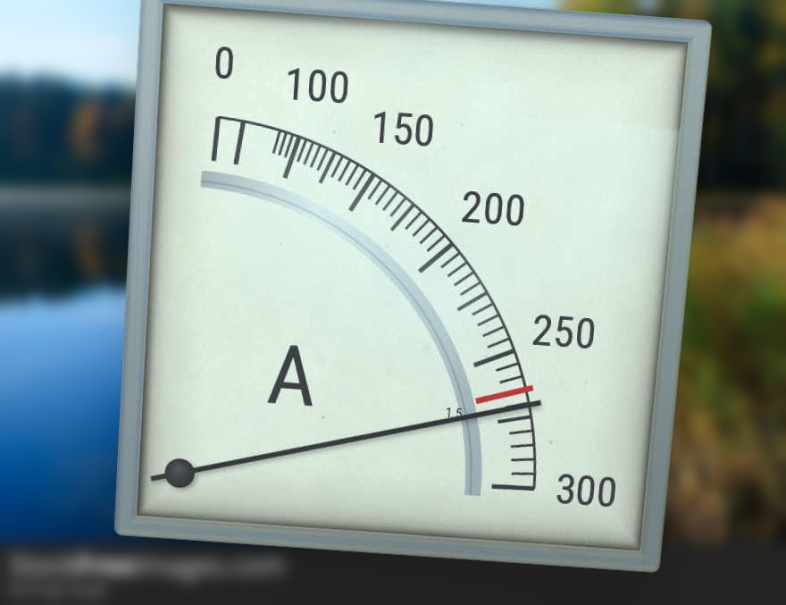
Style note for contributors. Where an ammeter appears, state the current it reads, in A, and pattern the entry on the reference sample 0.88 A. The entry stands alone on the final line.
270 A
